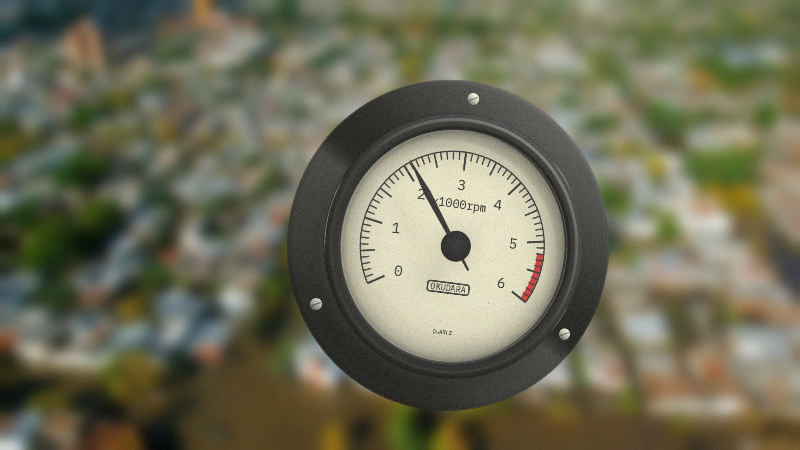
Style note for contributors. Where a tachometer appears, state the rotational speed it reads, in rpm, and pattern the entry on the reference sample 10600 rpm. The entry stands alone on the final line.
2100 rpm
